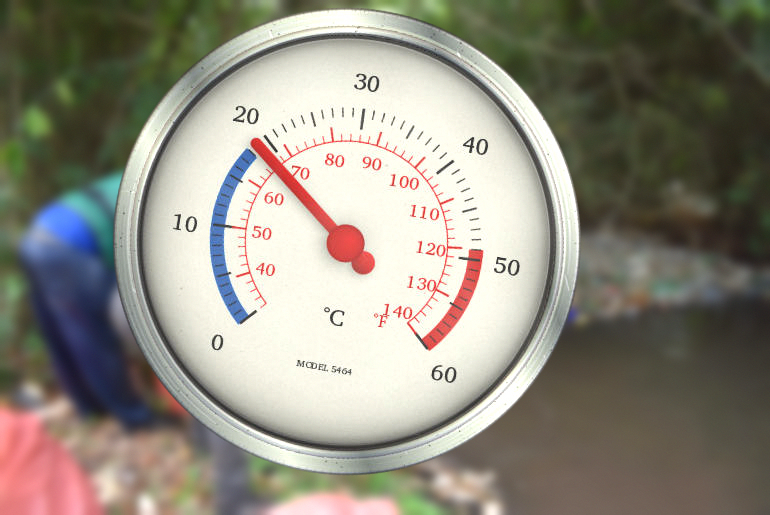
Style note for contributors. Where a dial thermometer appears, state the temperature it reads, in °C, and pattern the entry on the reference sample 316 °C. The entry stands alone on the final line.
19 °C
